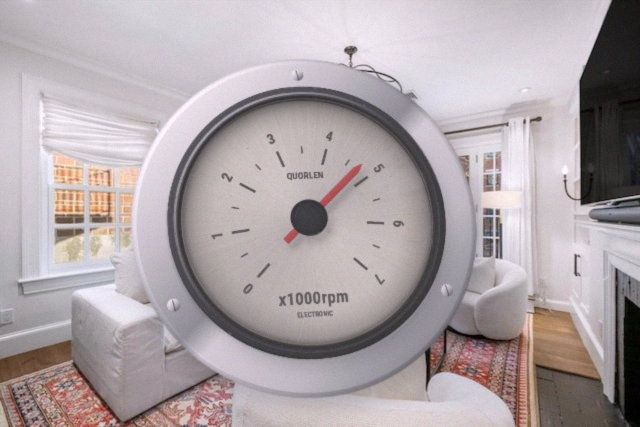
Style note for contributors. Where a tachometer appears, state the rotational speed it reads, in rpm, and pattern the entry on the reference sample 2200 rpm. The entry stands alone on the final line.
4750 rpm
